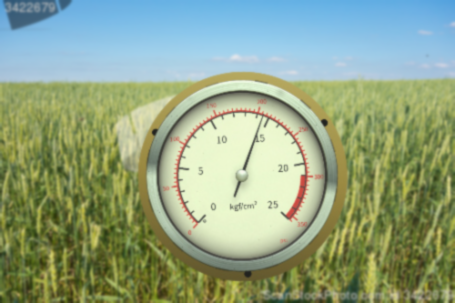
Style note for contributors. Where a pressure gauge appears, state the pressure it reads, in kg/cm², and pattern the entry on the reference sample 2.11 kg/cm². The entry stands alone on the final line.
14.5 kg/cm²
